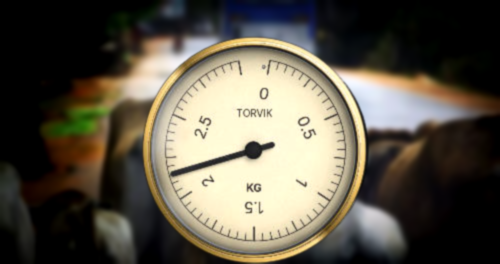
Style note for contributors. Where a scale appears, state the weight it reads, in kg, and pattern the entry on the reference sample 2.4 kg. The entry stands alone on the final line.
2.15 kg
